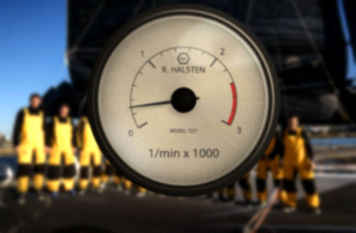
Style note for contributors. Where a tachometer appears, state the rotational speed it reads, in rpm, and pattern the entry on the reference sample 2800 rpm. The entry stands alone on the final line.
300 rpm
